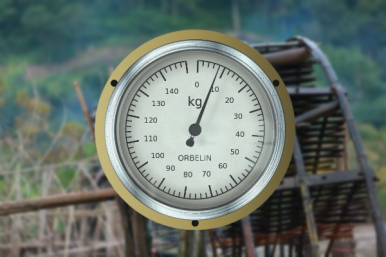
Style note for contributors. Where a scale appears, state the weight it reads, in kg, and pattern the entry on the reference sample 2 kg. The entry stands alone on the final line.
8 kg
